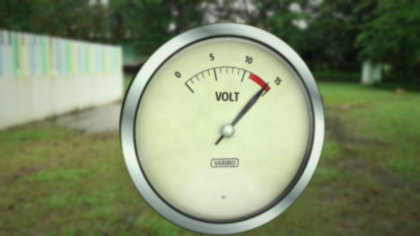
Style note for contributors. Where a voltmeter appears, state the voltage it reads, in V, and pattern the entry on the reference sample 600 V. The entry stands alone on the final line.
14 V
